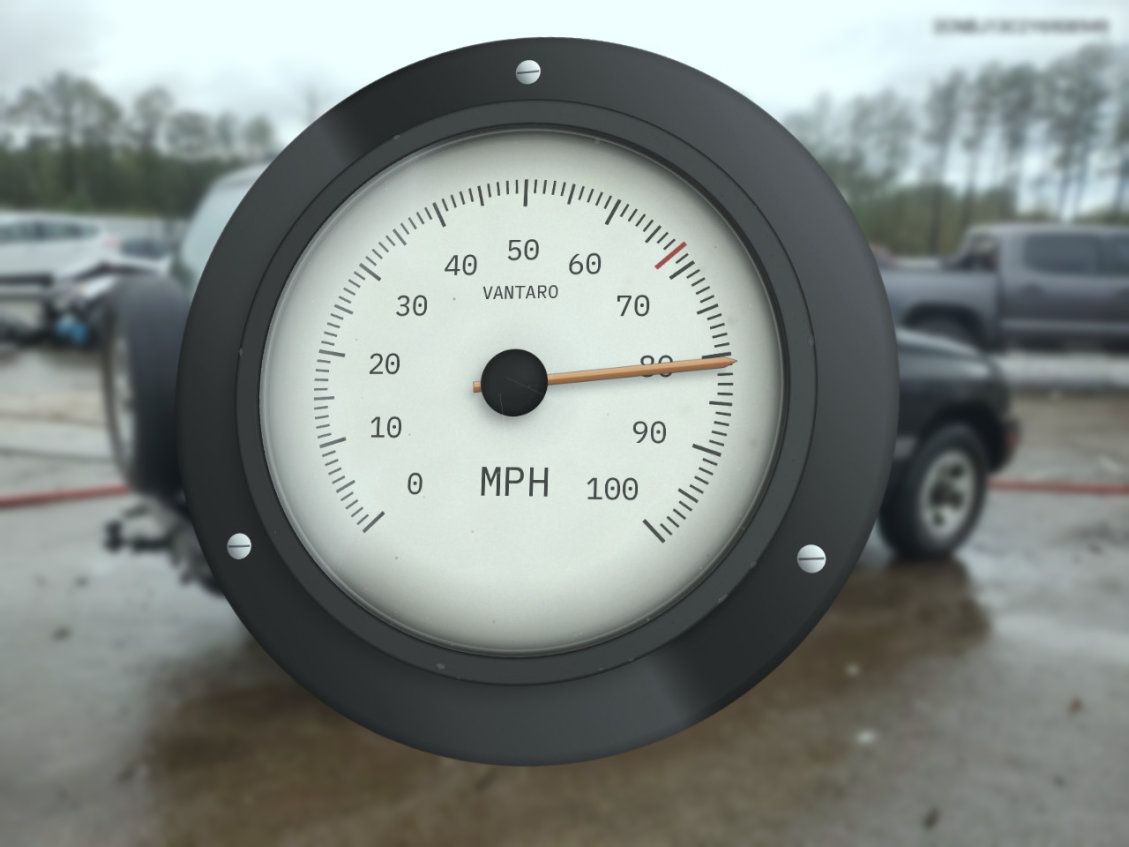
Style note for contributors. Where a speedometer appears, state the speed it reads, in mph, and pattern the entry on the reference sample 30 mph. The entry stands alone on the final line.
81 mph
